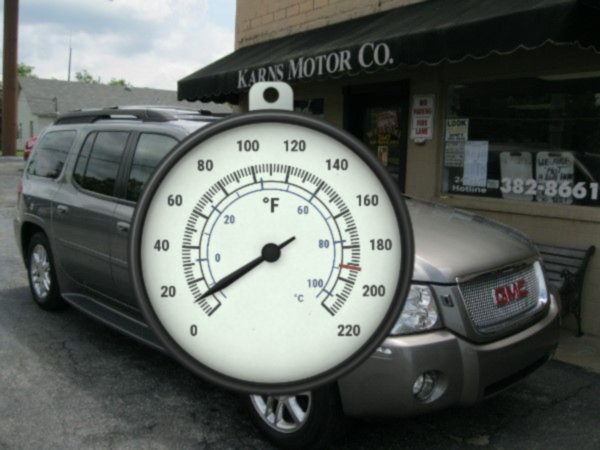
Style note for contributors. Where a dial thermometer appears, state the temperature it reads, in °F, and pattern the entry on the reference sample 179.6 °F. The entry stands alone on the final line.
10 °F
